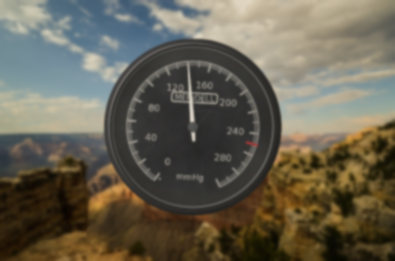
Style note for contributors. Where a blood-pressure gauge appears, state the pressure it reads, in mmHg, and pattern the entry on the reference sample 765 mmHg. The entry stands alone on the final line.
140 mmHg
